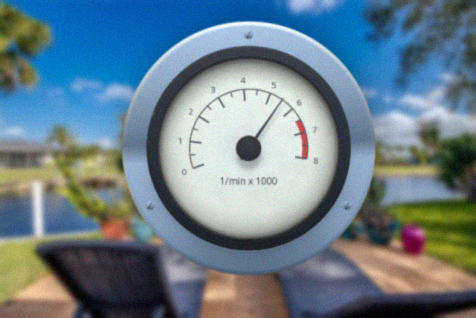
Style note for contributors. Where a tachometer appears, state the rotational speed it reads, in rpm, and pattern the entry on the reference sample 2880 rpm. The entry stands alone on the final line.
5500 rpm
